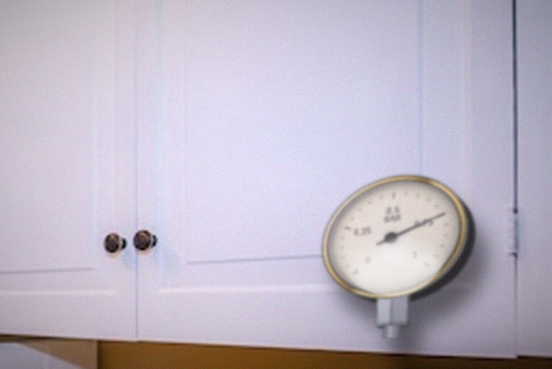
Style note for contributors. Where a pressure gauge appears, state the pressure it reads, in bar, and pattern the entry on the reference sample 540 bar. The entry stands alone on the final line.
0.75 bar
